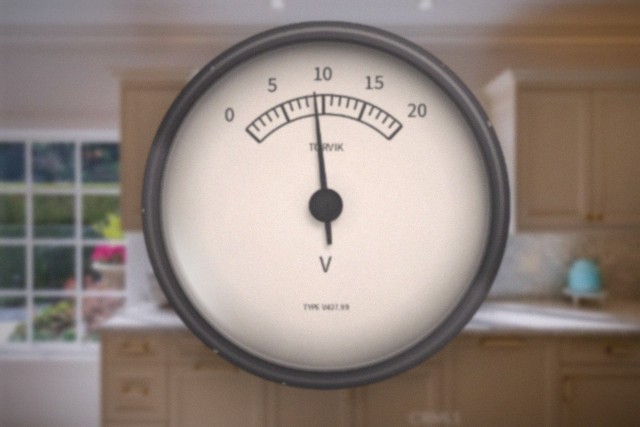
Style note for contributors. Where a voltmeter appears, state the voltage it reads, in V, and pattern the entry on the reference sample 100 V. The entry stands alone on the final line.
9 V
